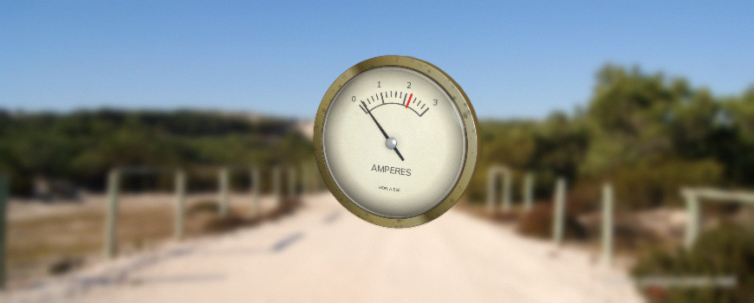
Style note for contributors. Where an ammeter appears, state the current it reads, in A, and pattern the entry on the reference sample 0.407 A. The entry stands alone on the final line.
0.2 A
